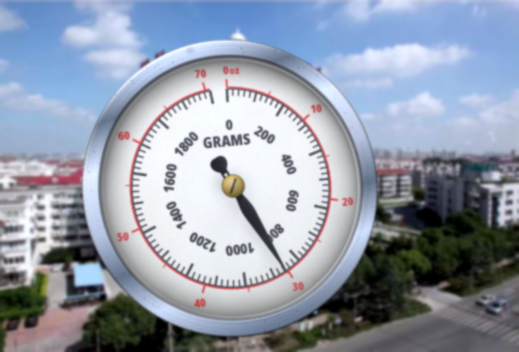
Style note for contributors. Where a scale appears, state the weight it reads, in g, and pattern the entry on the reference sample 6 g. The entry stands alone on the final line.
860 g
